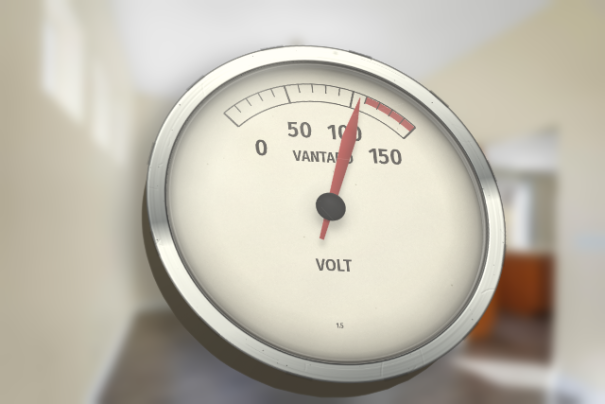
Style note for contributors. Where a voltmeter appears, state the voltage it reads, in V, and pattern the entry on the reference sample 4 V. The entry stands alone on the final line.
105 V
